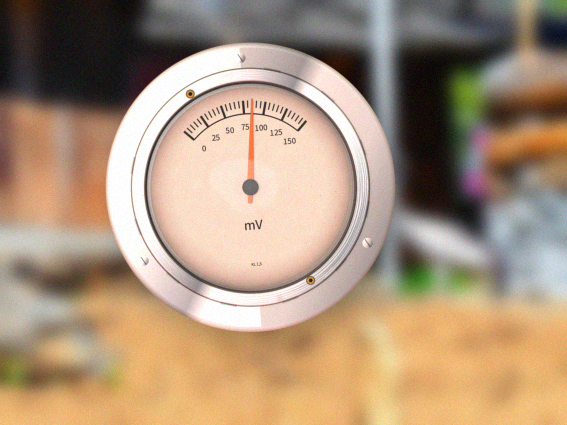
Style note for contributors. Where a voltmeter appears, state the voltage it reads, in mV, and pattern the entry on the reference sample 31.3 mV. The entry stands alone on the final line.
85 mV
